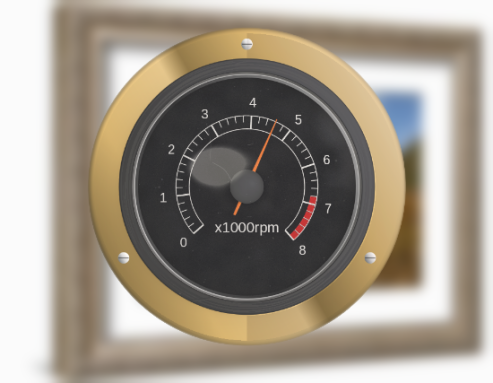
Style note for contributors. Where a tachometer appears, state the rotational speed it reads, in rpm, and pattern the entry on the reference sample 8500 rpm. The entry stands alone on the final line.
4600 rpm
